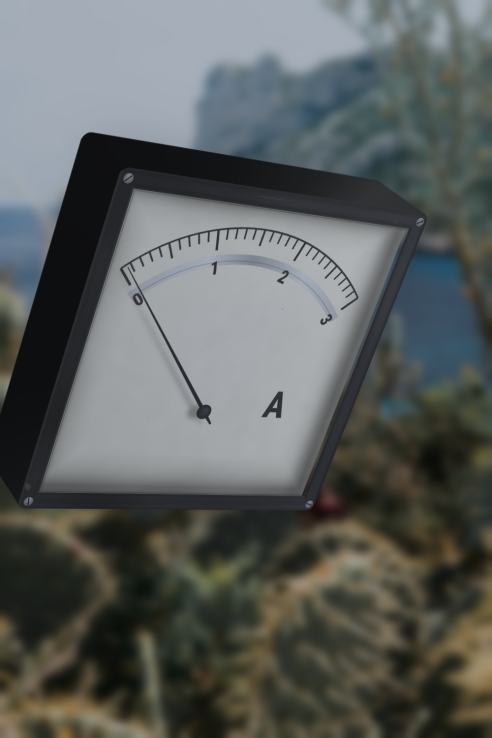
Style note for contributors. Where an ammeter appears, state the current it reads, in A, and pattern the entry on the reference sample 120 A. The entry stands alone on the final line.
0.05 A
